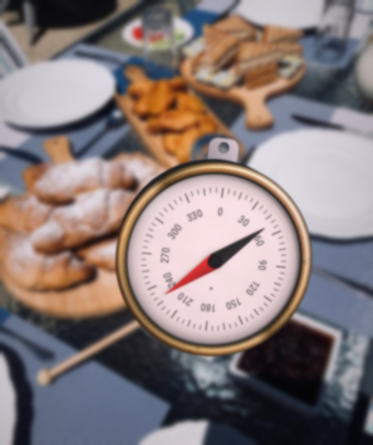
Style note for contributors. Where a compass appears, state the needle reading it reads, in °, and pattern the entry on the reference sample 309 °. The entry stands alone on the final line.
230 °
